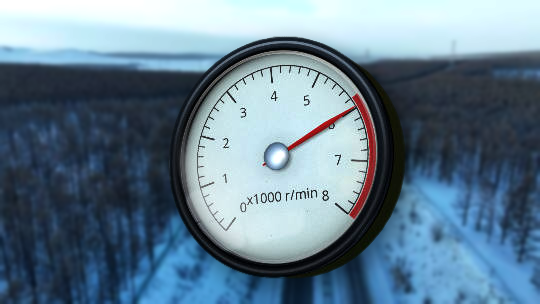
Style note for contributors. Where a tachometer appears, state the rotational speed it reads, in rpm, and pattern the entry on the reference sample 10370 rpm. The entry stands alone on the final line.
6000 rpm
